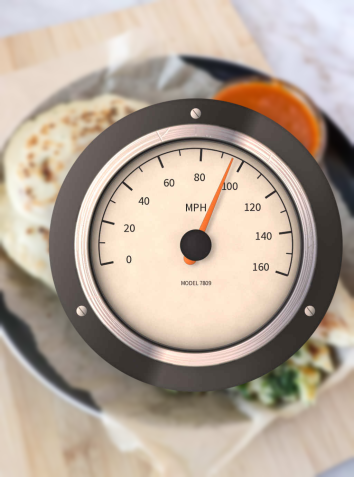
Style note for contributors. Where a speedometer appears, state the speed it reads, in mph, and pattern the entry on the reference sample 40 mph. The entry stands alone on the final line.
95 mph
